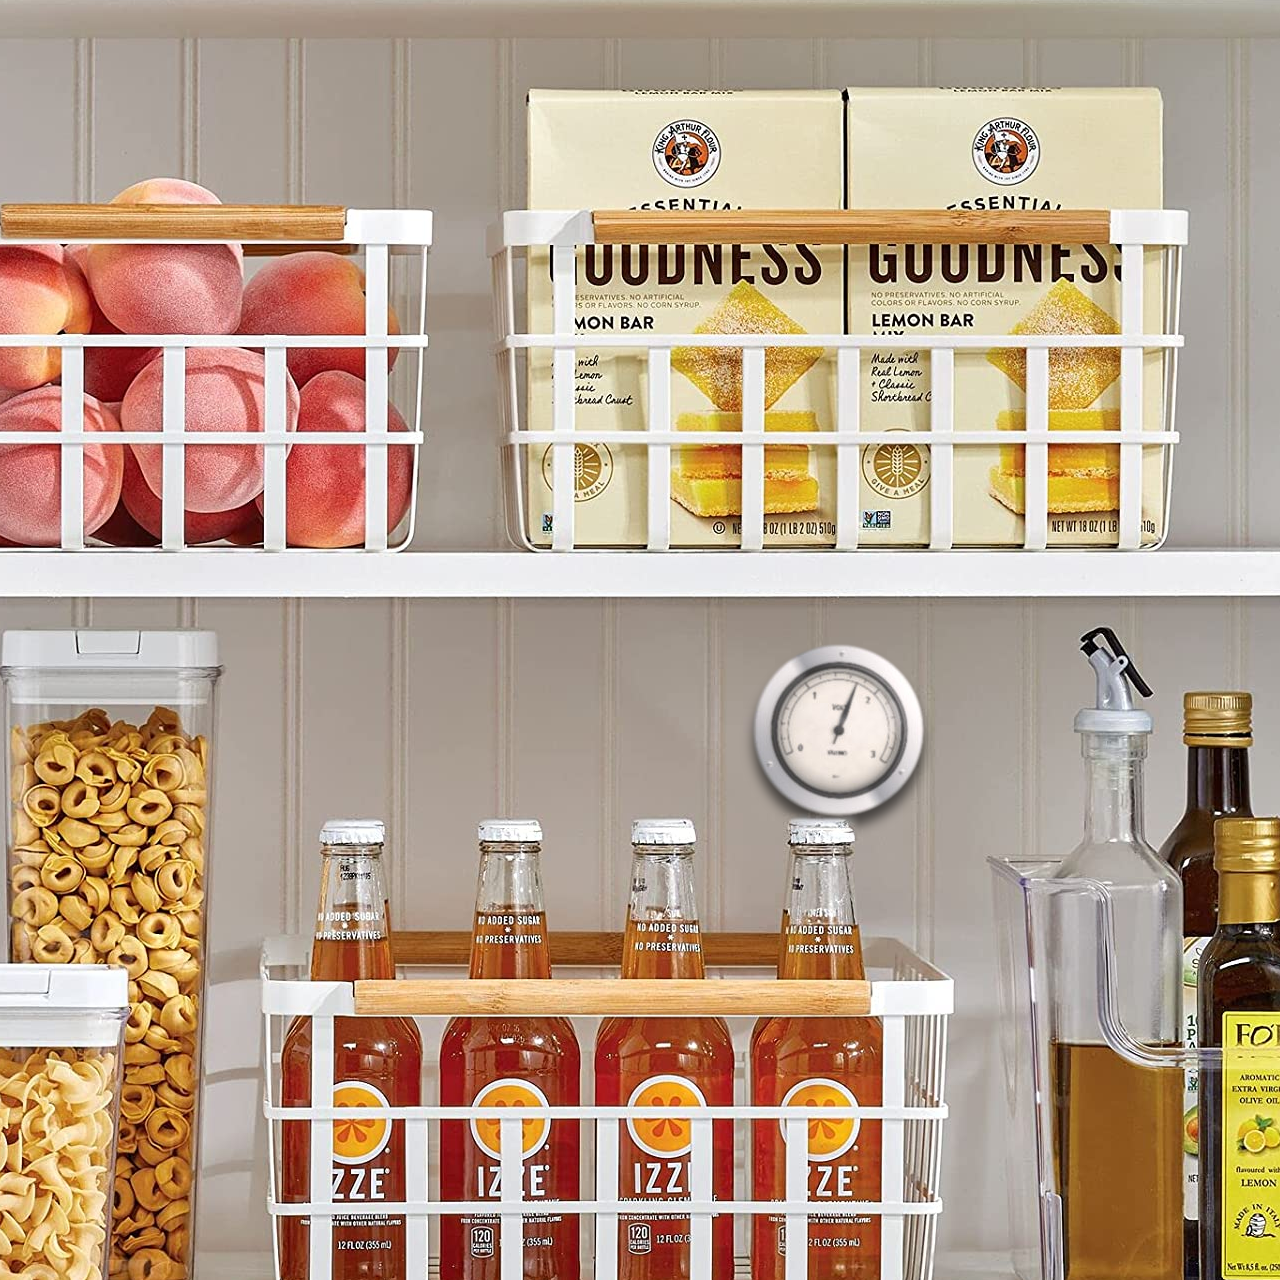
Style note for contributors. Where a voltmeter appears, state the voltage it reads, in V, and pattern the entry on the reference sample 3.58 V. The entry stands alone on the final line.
1.7 V
